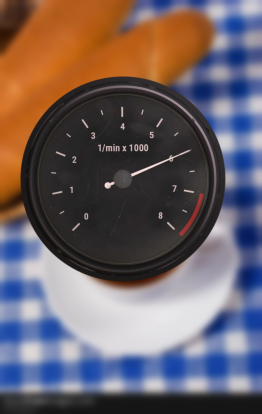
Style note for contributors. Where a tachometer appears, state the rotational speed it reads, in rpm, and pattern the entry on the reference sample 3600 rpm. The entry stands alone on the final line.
6000 rpm
